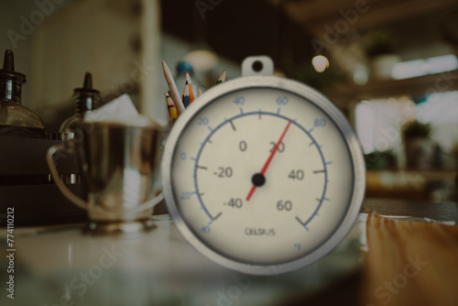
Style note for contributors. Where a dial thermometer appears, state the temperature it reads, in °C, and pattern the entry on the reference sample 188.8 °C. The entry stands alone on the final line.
20 °C
